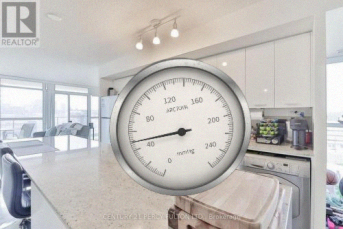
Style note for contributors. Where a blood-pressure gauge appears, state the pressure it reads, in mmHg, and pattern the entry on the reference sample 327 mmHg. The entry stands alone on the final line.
50 mmHg
